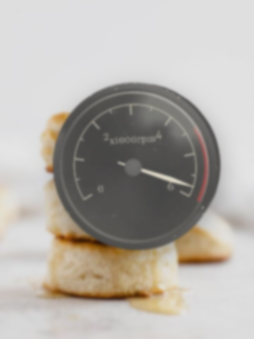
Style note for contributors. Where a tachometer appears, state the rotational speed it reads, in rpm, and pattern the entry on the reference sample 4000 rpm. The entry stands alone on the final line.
5750 rpm
